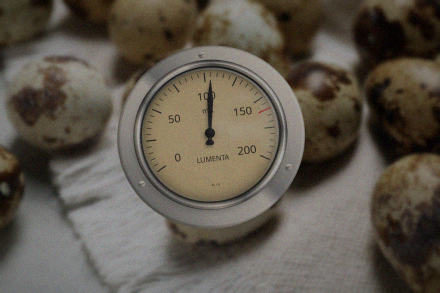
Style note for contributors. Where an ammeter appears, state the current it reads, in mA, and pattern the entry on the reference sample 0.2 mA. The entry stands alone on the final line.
105 mA
